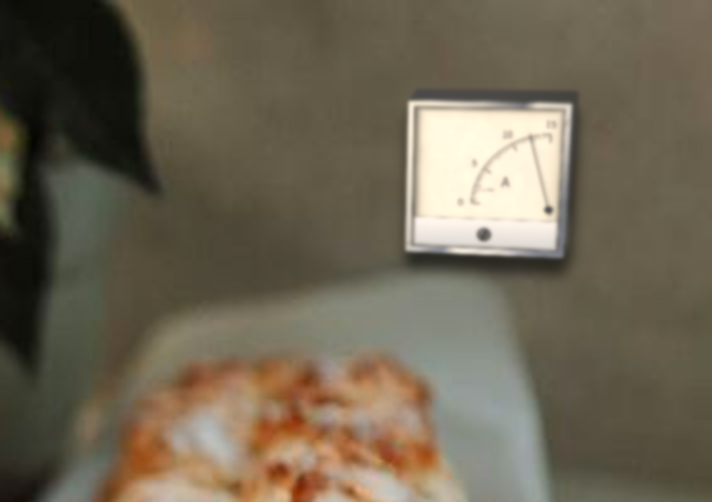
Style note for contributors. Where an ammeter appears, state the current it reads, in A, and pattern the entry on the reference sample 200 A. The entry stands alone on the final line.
12.5 A
